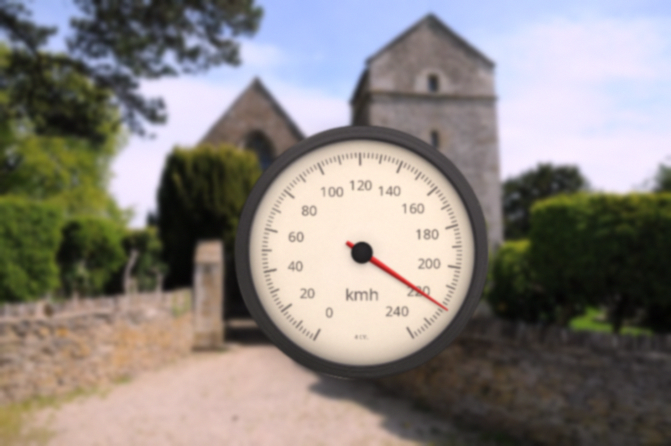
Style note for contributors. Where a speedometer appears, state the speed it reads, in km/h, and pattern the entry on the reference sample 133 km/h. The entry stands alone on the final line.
220 km/h
